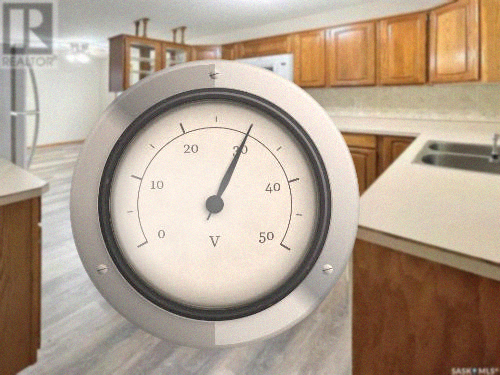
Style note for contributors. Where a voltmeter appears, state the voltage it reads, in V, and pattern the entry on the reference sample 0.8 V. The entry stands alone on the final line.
30 V
